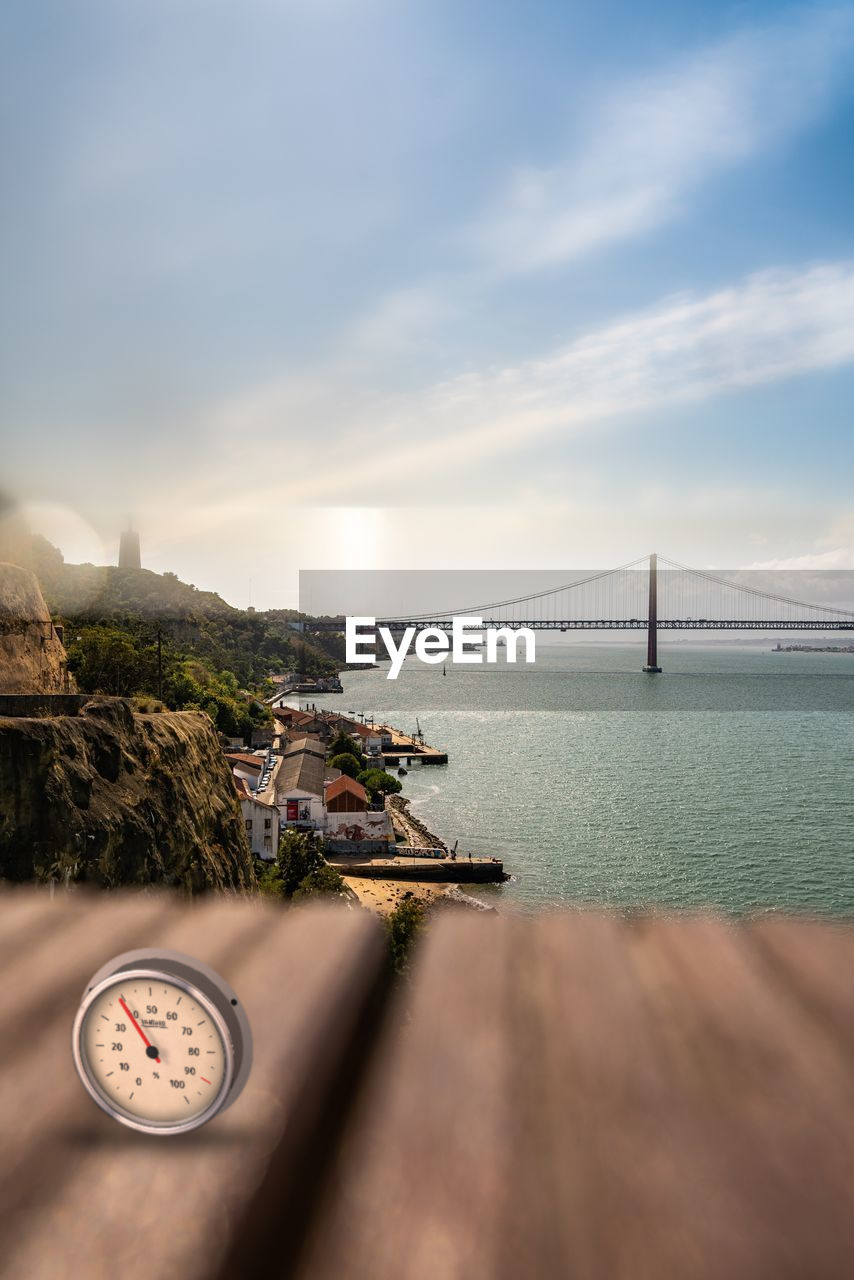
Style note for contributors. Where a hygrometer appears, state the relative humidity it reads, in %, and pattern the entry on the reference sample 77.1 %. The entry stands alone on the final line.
40 %
